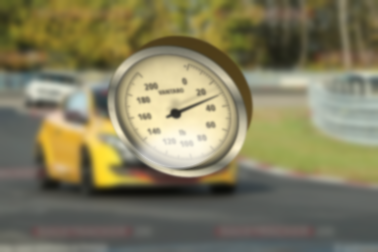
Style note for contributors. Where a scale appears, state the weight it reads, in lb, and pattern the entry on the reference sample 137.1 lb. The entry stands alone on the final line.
30 lb
